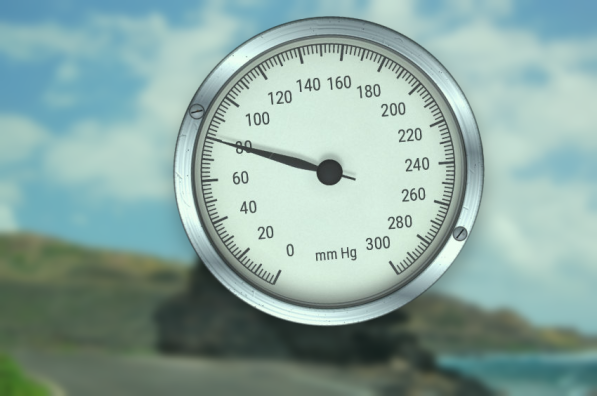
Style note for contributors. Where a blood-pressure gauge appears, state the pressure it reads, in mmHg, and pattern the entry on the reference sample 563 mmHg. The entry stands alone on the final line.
80 mmHg
